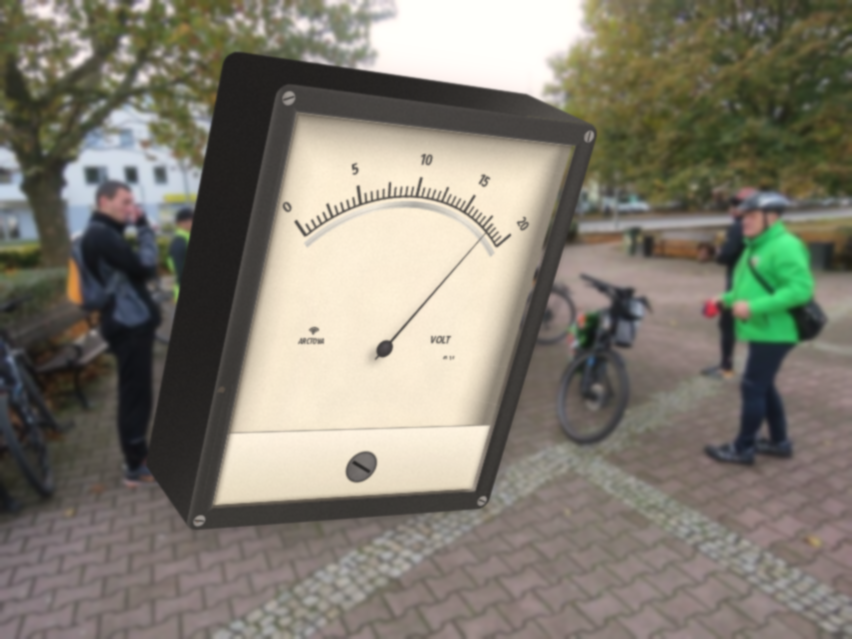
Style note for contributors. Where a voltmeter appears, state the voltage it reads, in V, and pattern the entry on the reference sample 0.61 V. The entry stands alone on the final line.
17.5 V
